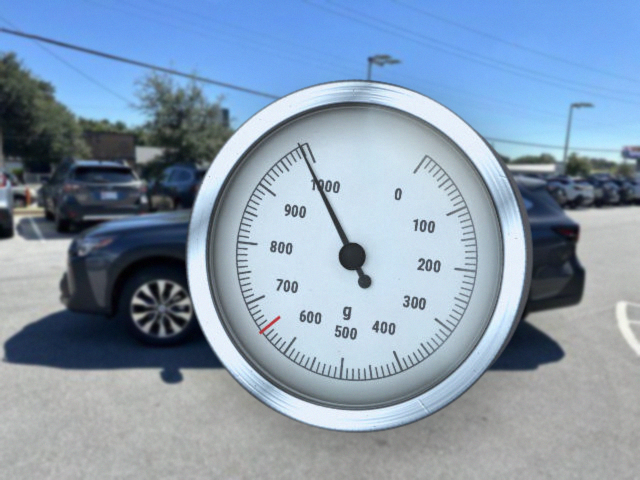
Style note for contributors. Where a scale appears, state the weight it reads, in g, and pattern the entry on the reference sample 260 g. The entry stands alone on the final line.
990 g
